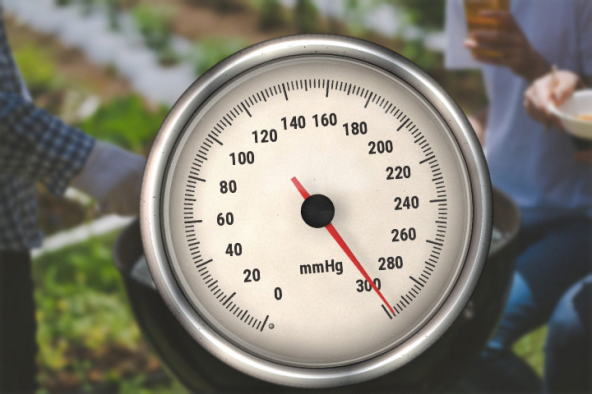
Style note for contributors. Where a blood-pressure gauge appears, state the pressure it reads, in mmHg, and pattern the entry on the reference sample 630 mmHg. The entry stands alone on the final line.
298 mmHg
